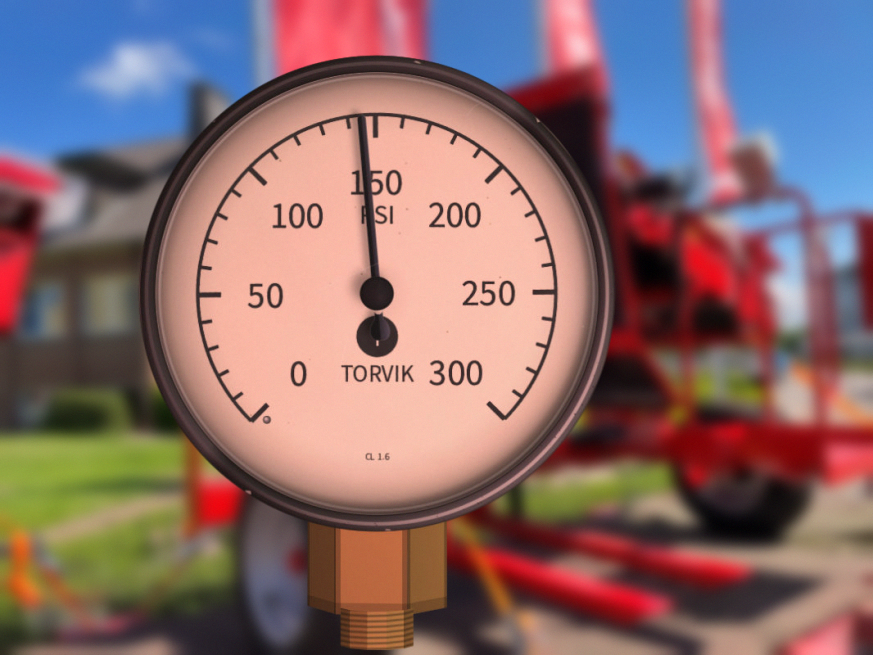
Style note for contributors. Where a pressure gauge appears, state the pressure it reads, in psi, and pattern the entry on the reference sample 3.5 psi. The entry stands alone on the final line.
145 psi
